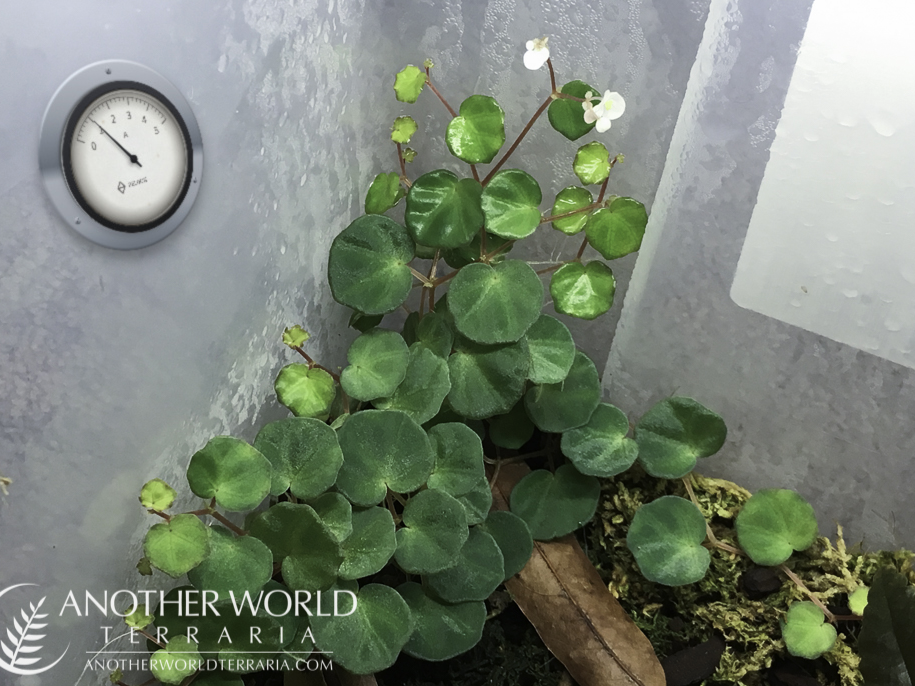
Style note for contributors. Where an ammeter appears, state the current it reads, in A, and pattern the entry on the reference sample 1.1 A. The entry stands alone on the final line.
1 A
